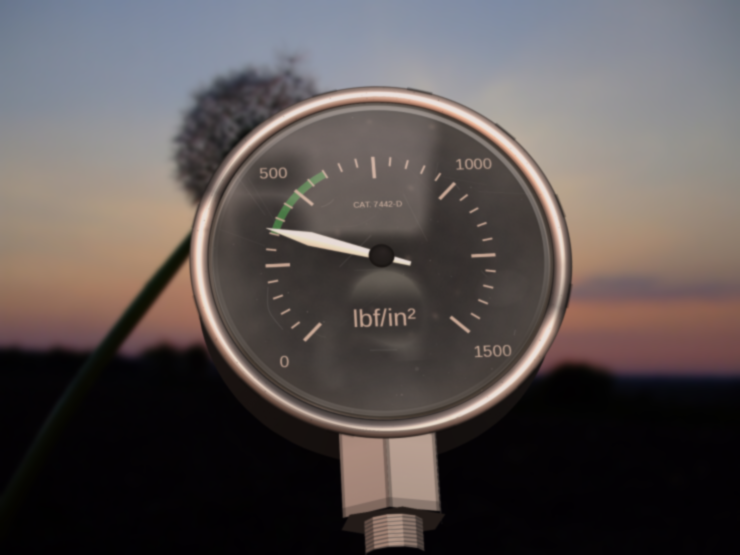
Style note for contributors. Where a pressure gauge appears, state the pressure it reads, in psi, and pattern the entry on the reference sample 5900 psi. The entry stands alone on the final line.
350 psi
